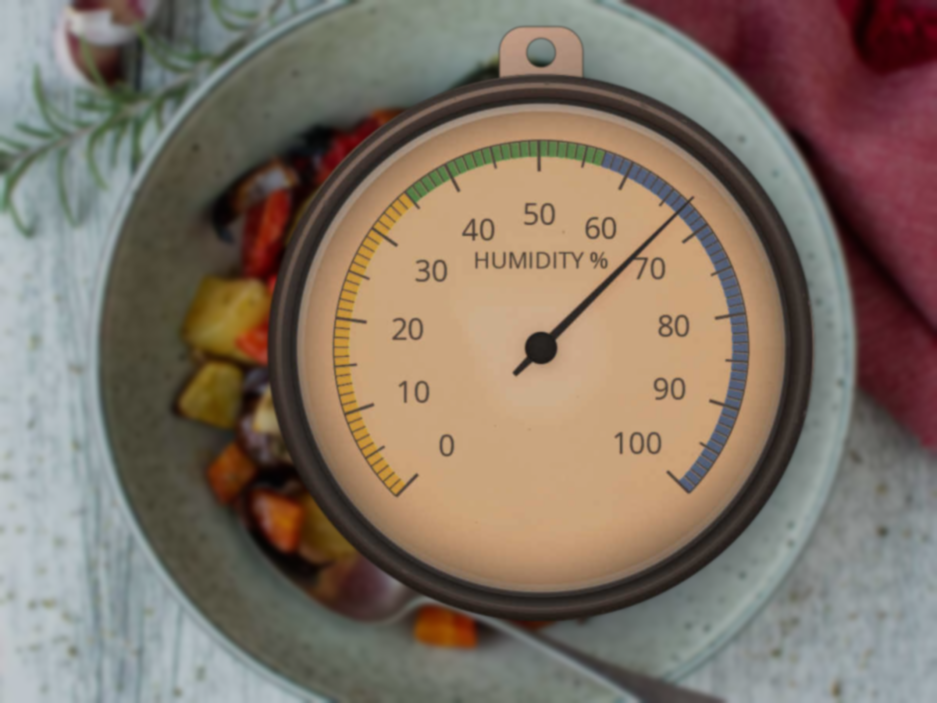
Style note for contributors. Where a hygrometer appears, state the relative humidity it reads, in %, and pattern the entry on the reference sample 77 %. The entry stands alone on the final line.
67 %
